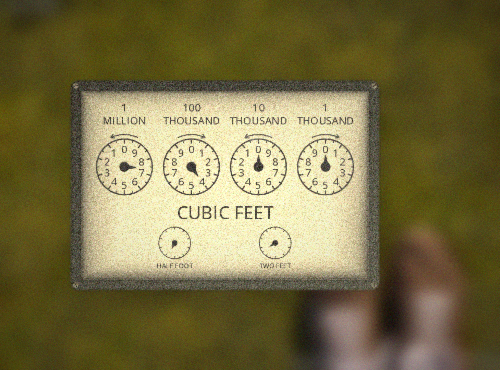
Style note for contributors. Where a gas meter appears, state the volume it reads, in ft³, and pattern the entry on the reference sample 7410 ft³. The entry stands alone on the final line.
740000 ft³
